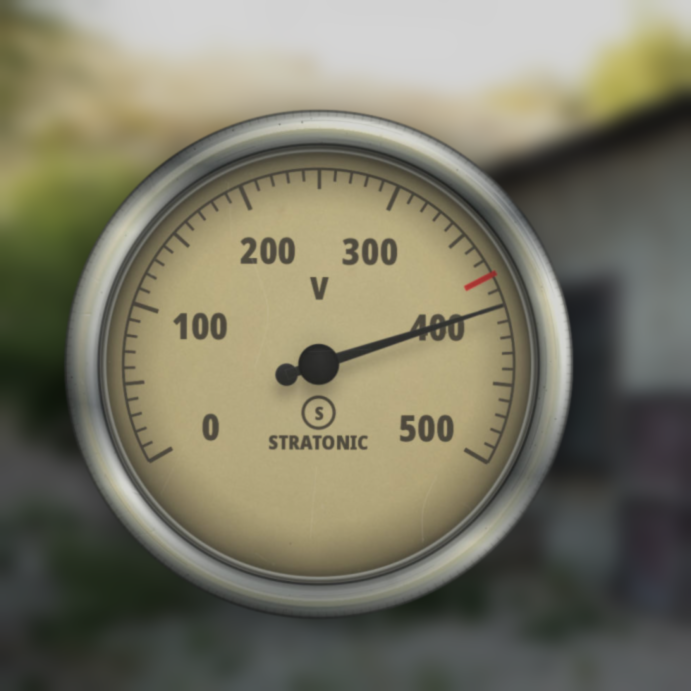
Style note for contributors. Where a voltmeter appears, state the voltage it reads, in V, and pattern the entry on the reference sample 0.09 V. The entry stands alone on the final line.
400 V
